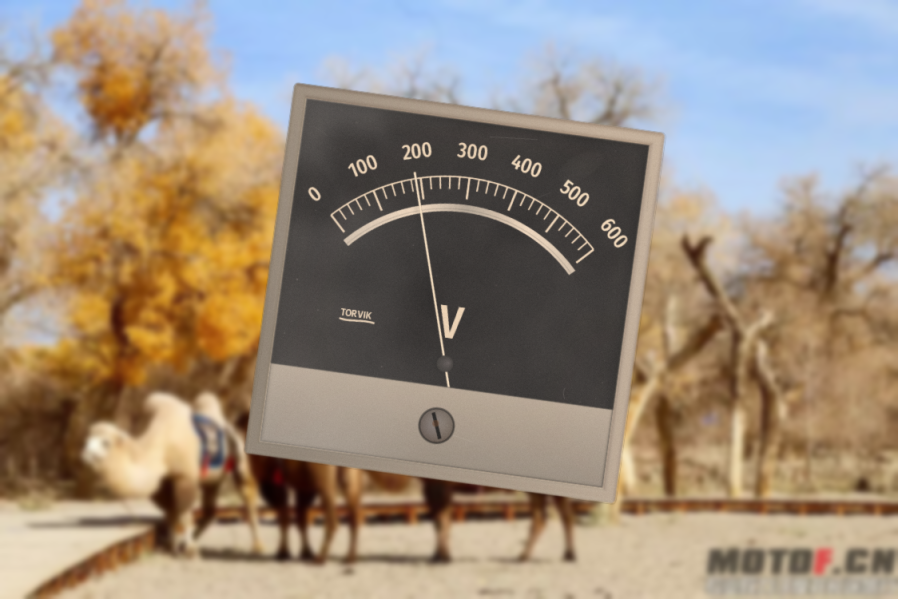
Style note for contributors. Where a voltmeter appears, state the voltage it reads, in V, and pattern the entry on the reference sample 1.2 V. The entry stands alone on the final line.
190 V
